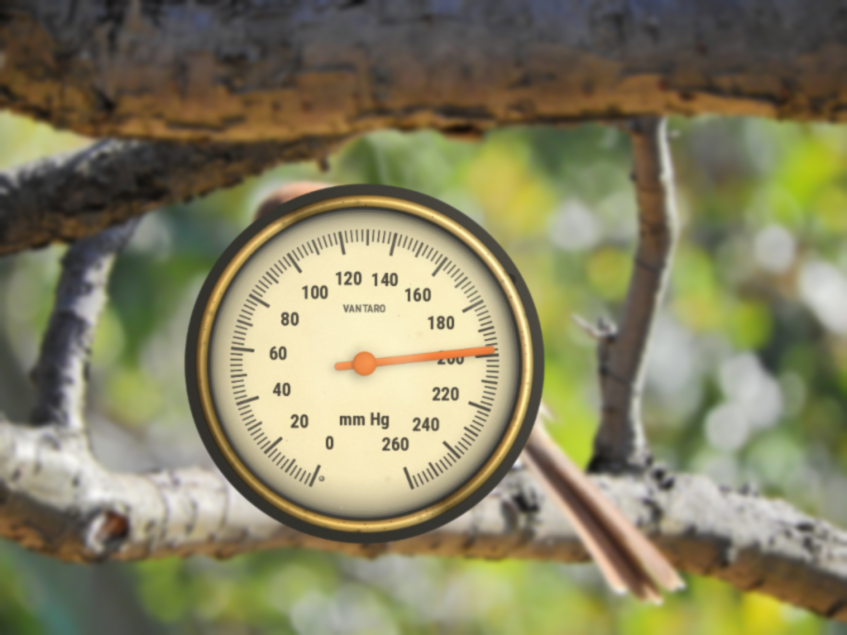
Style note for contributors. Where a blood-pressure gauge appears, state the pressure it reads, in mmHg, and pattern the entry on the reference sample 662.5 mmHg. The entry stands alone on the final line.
198 mmHg
